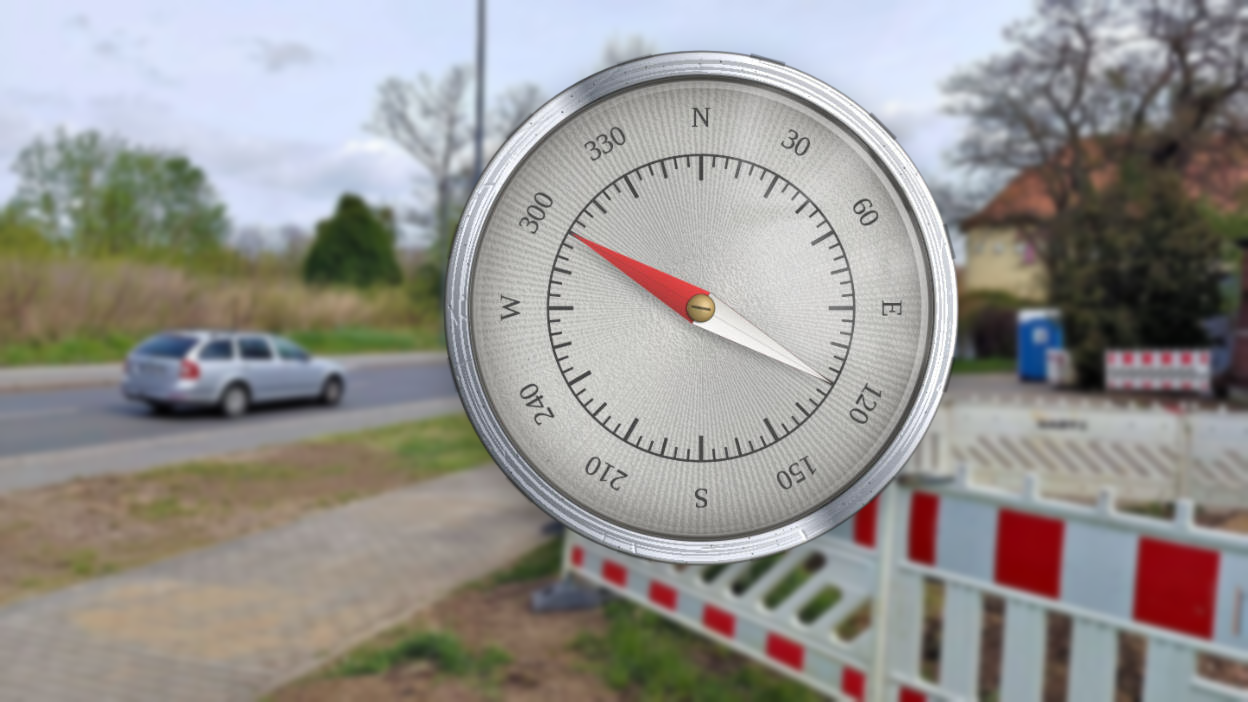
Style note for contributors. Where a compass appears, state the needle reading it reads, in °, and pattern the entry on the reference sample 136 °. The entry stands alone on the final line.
300 °
